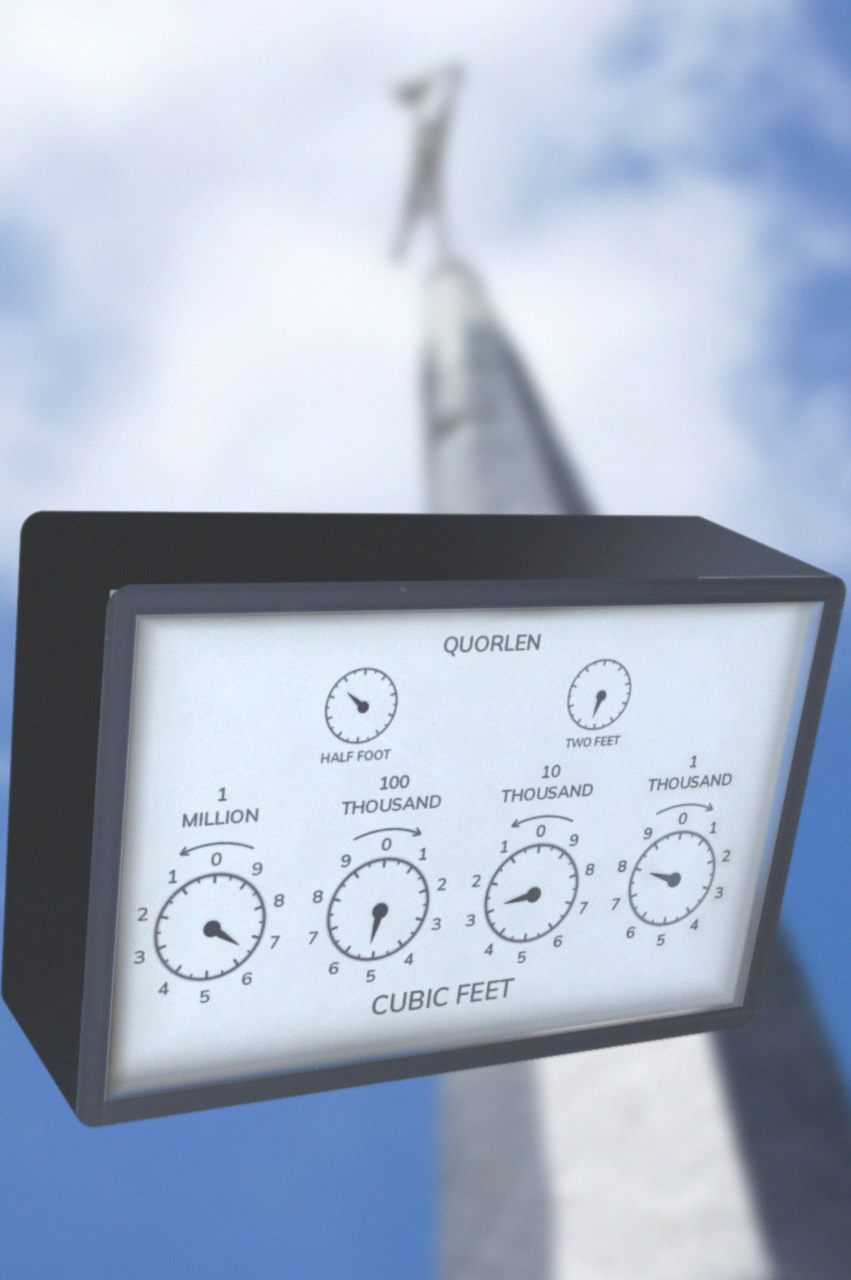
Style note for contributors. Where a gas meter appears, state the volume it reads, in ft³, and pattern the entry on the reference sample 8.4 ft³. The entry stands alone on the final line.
652800 ft³
